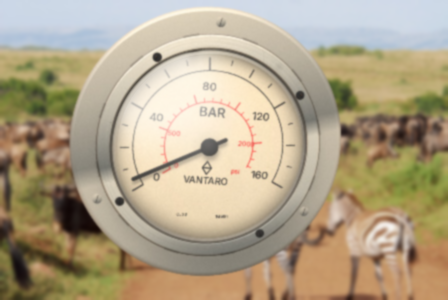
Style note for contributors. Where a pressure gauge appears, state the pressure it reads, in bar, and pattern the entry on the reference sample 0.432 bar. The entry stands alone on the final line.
5 bar
